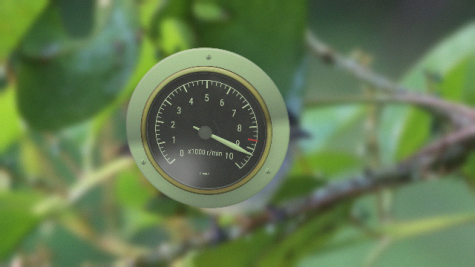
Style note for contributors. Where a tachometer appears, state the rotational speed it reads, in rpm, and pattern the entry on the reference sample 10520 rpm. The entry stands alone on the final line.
9200 rpm
